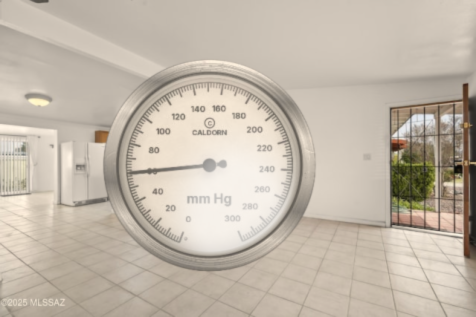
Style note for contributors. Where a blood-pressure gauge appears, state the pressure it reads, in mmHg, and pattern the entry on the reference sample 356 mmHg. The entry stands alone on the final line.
60 mmHg
